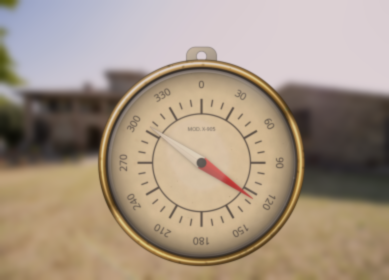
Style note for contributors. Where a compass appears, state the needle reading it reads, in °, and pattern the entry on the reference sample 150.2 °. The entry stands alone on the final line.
125 °
